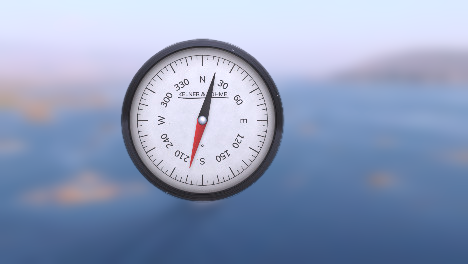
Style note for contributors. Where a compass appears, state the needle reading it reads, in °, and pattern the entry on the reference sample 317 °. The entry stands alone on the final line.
195 °
